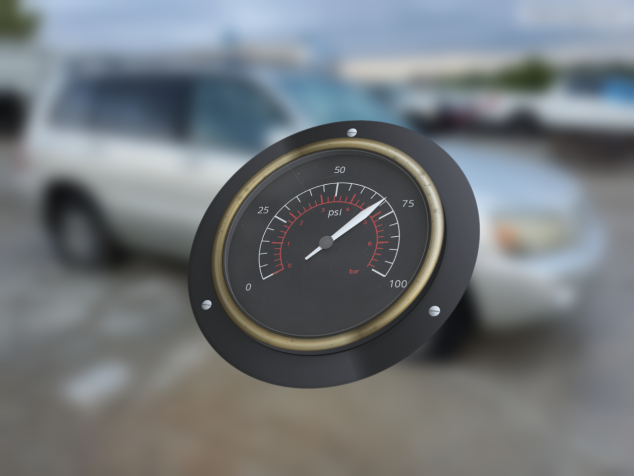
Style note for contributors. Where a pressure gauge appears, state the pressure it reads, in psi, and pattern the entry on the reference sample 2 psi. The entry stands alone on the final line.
70 psi
